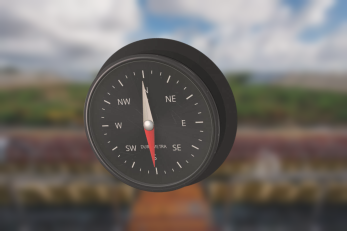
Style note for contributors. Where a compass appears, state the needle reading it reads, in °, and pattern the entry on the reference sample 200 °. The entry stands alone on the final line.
180 °
